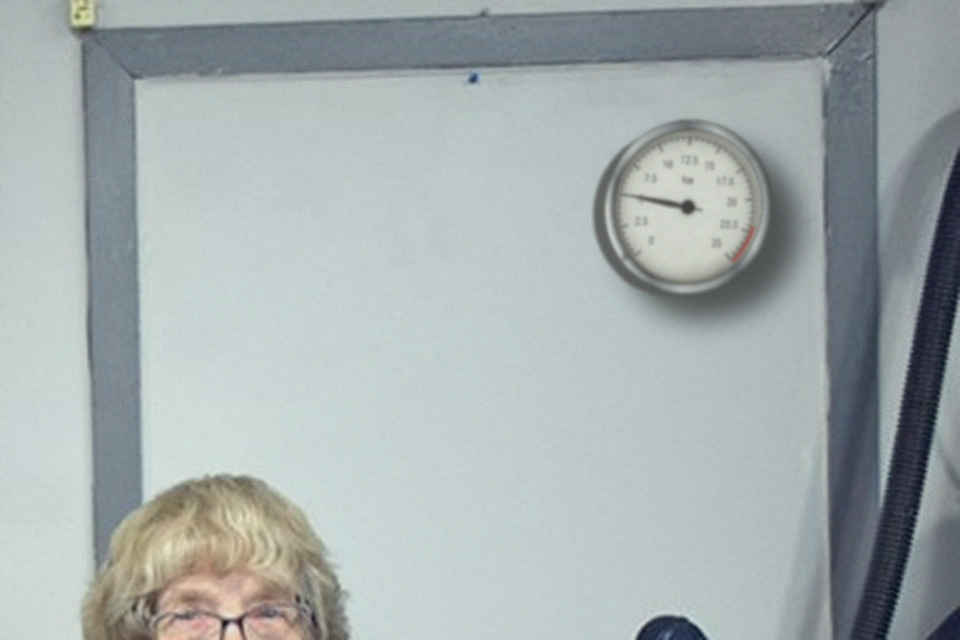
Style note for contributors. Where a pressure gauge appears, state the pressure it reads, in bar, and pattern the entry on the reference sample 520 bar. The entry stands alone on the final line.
5 bar
